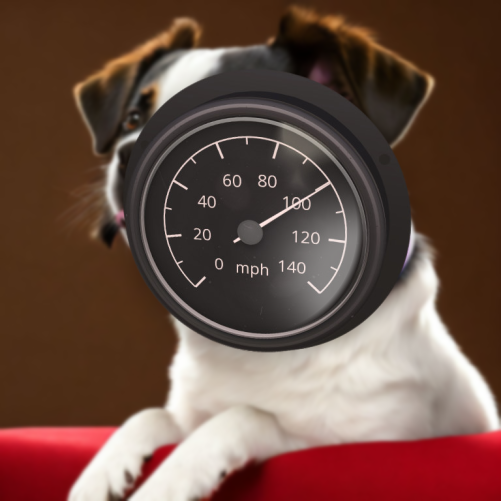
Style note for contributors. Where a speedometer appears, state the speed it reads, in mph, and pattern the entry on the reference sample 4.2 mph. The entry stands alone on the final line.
100 mph
